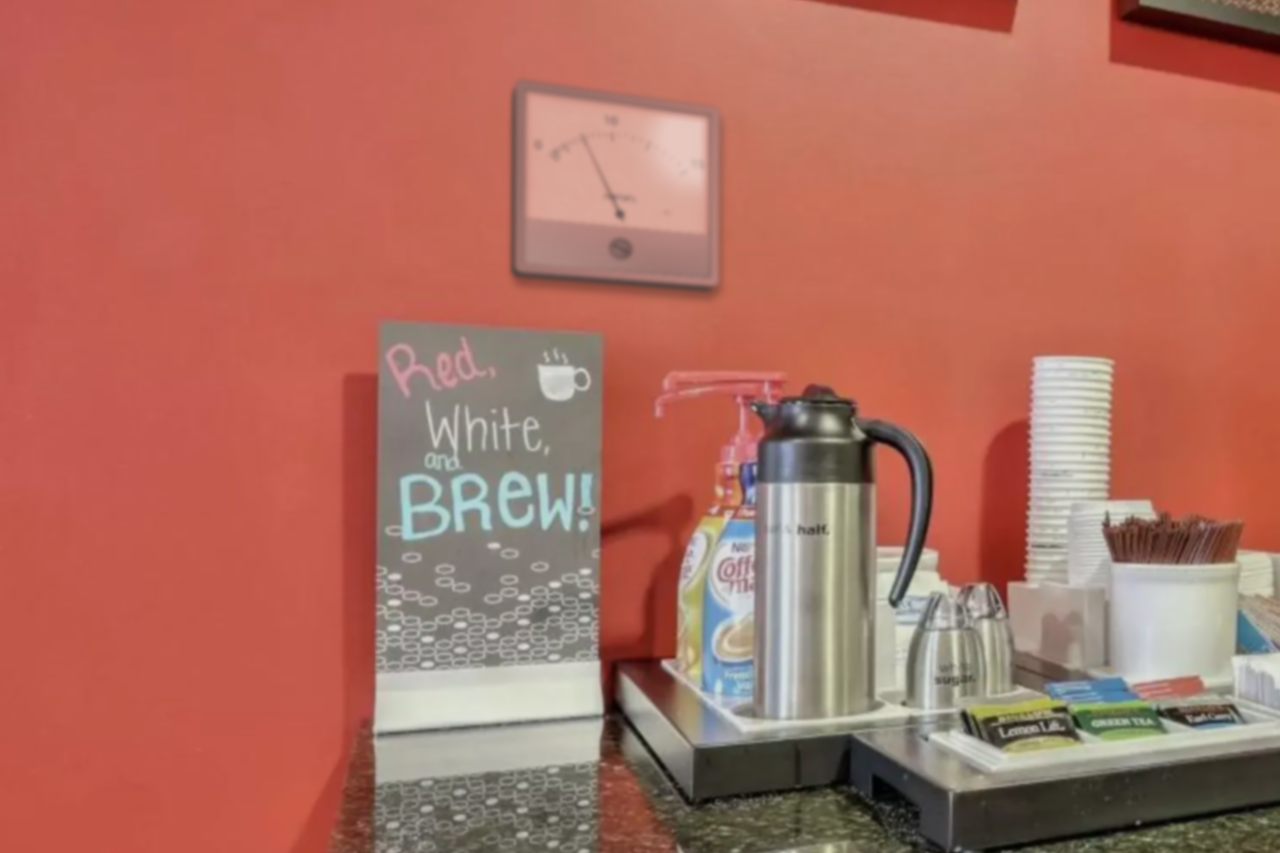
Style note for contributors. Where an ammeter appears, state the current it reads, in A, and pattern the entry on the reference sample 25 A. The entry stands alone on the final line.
7.5 A
